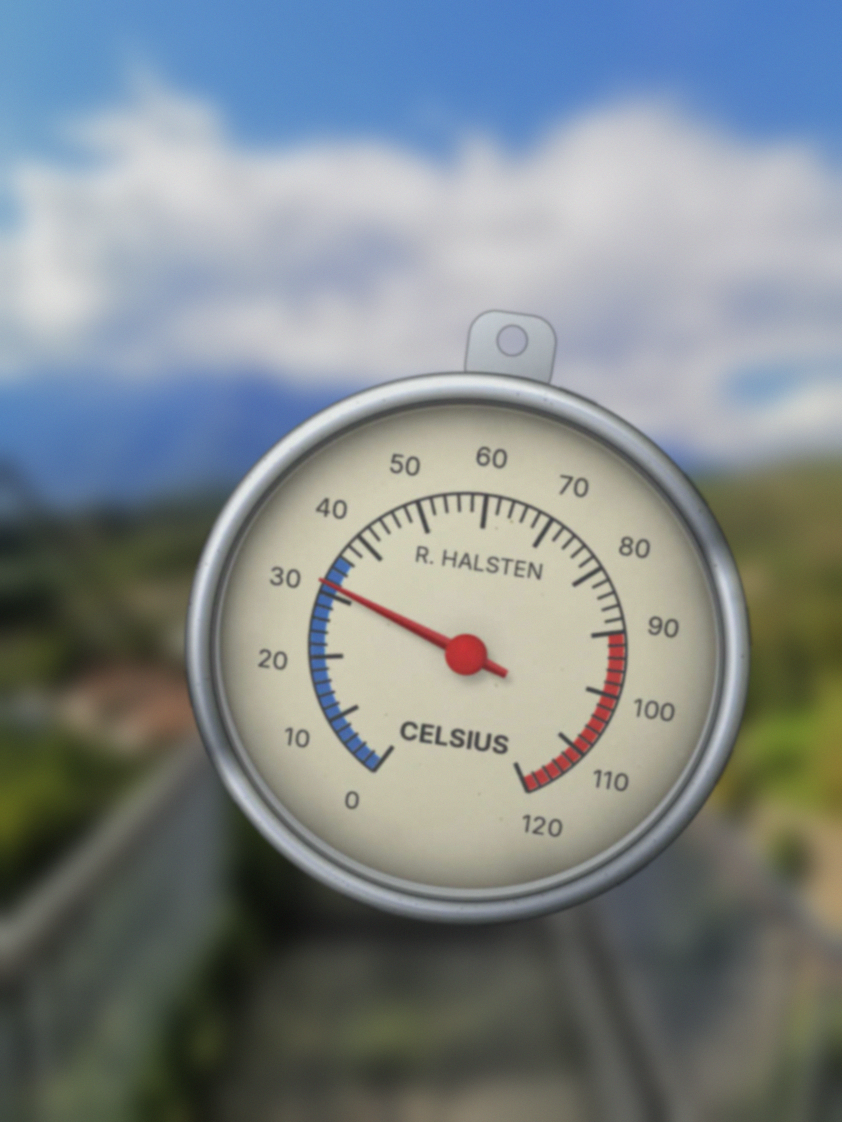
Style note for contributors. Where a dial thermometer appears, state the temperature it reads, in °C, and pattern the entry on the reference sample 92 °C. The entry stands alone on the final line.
32 °C
